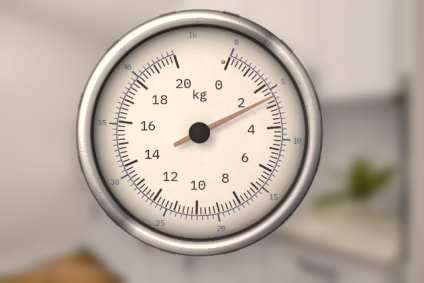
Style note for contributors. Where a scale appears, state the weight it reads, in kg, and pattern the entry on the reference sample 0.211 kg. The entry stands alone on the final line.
2.6 kg
